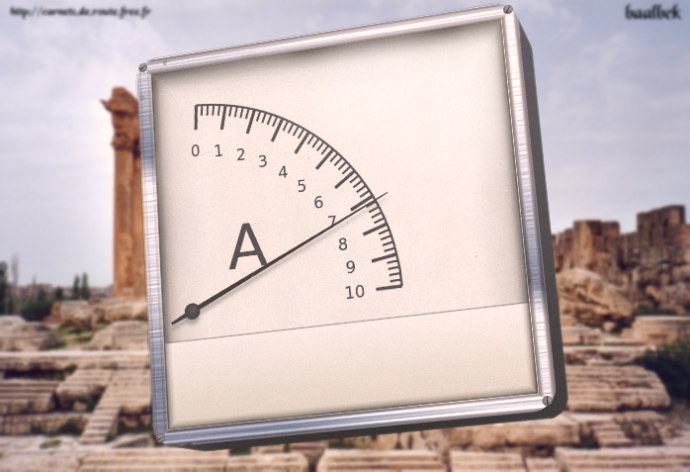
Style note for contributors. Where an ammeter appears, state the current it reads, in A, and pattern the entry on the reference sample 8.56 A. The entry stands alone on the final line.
7.2 A
